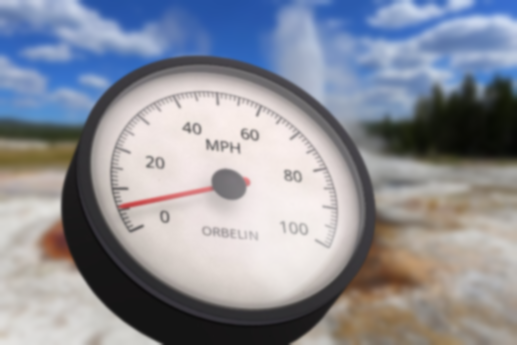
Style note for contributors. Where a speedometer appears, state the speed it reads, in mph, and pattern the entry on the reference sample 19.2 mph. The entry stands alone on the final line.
5 mph
